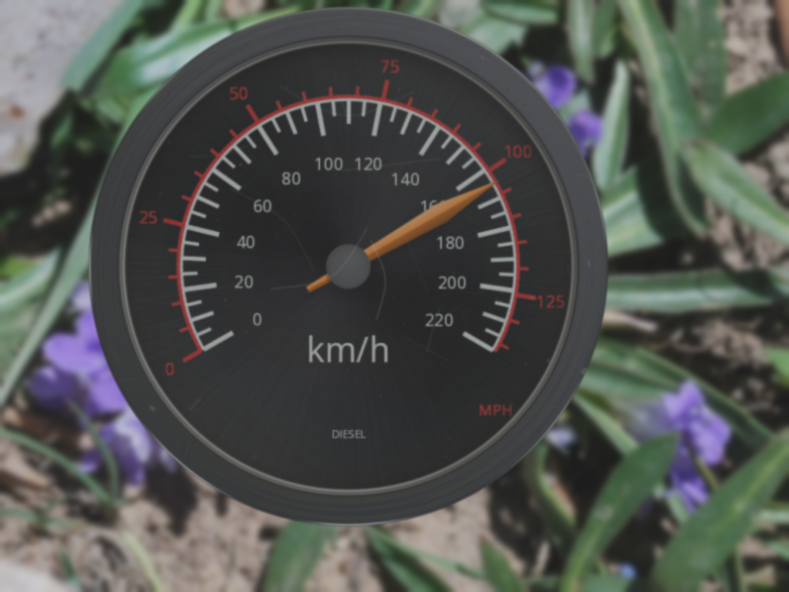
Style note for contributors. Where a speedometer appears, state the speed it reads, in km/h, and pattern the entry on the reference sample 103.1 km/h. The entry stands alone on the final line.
165 km/h
